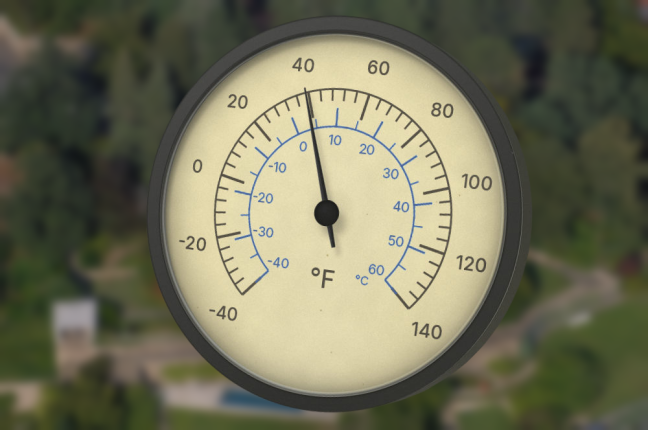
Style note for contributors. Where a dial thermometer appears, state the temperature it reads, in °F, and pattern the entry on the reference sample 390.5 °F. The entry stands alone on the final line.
40 °F
